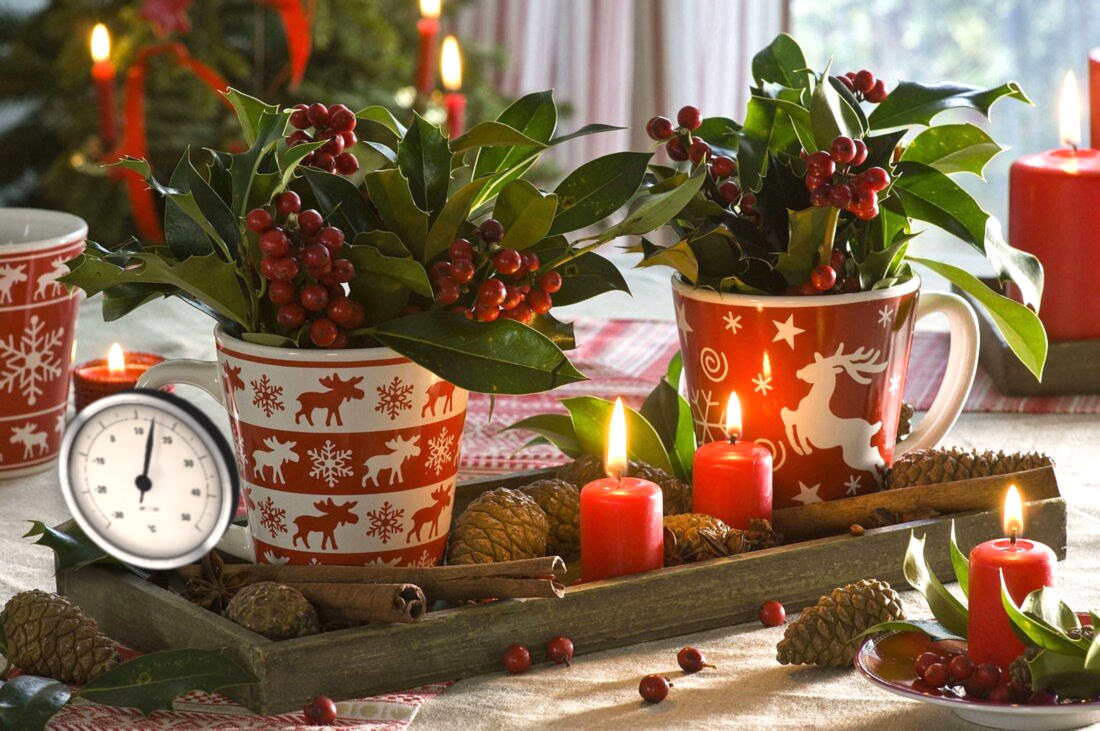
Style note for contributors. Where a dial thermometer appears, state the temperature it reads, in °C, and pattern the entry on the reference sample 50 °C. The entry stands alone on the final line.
15 °C
